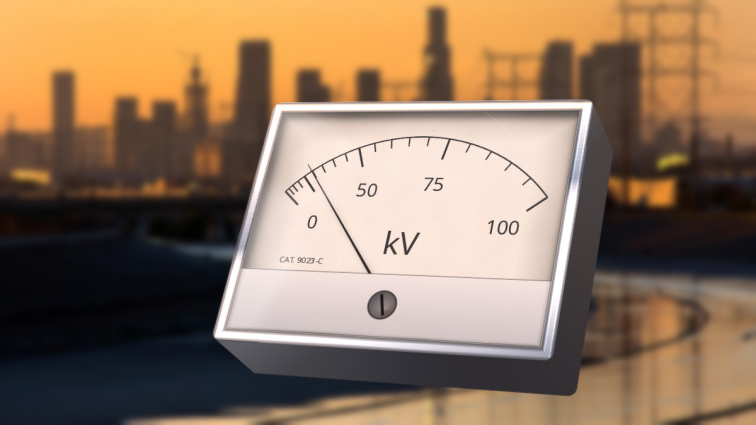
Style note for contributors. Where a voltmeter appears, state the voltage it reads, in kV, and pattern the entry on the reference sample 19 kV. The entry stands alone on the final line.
30 kV
